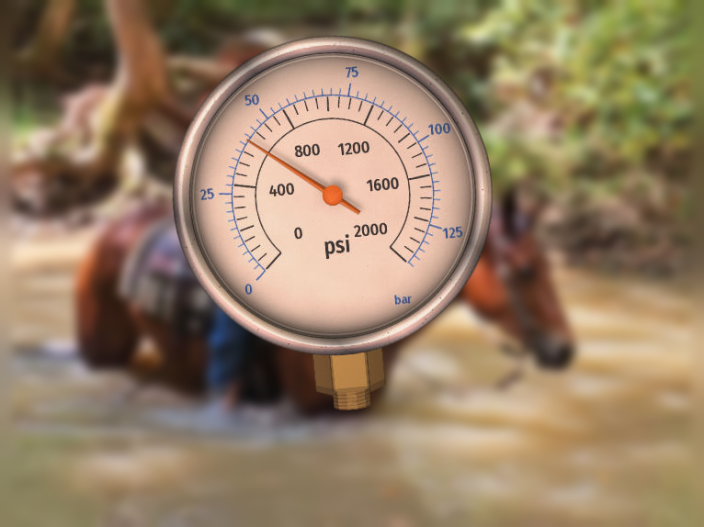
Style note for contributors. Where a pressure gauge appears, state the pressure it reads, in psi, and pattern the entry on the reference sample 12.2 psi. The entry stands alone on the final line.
600 psi
